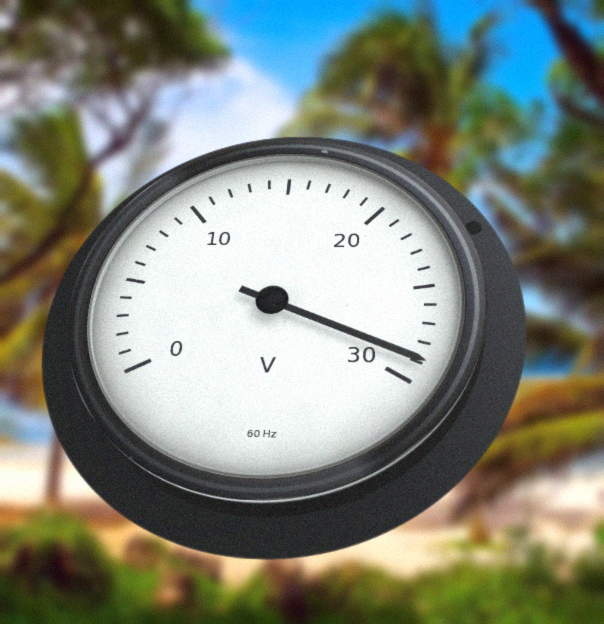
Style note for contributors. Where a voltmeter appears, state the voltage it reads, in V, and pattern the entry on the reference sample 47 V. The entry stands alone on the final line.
29 V
